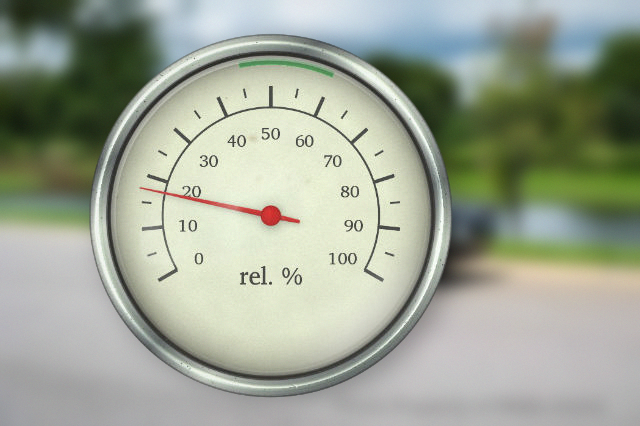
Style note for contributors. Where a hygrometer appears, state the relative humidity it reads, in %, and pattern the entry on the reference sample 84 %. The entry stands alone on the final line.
17.5 %
